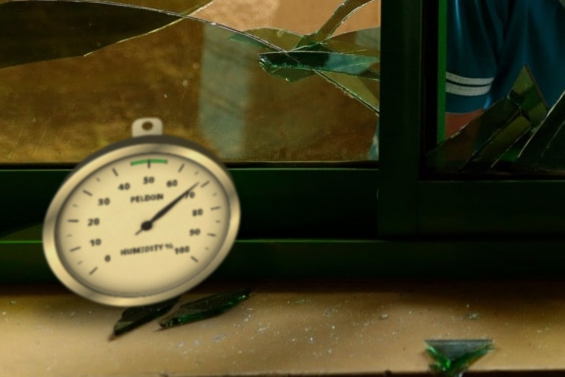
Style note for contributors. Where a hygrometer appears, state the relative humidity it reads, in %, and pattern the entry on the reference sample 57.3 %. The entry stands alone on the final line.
67.5 %
